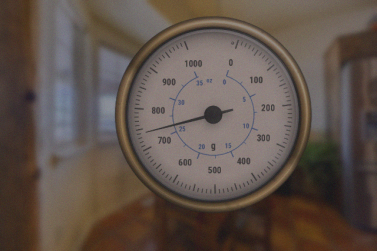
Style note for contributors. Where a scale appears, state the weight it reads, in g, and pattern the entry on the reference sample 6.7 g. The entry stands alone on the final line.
740 g
